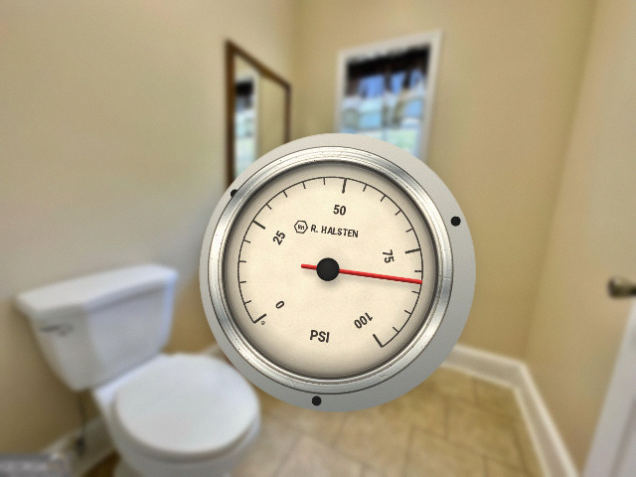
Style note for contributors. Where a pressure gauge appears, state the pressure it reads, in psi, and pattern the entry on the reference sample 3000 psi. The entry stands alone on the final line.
82.5 psi
